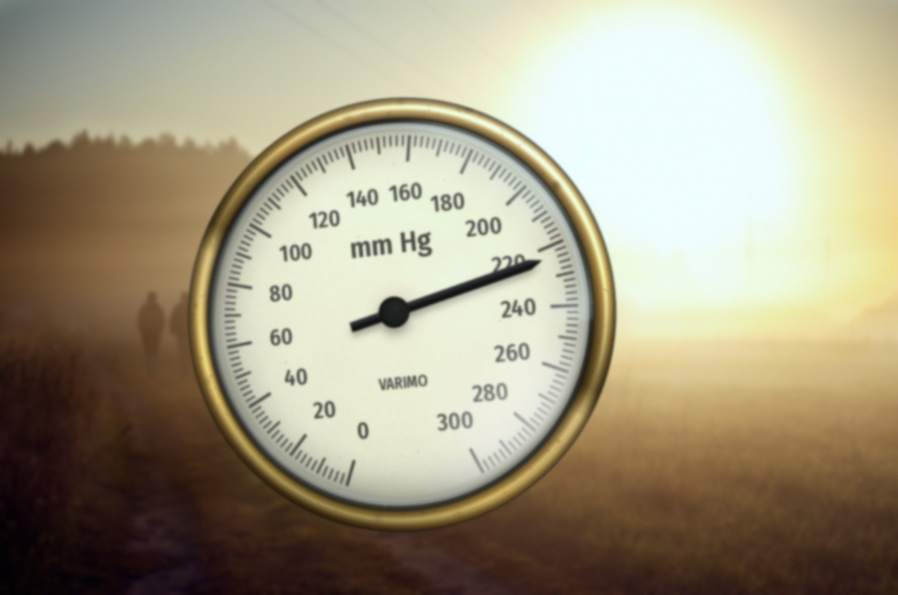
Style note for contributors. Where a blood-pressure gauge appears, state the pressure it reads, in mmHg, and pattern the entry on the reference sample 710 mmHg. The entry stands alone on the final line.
224 mmHg
